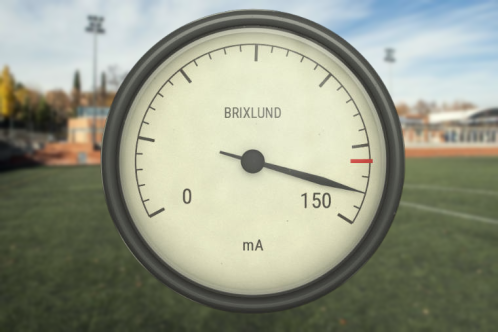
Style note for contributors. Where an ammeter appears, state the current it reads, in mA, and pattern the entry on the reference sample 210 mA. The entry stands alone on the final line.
140 mA
